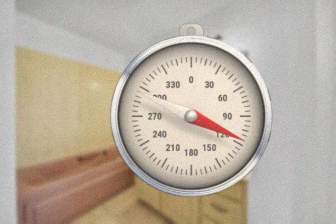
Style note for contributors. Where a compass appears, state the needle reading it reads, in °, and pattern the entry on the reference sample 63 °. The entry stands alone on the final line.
115 °
